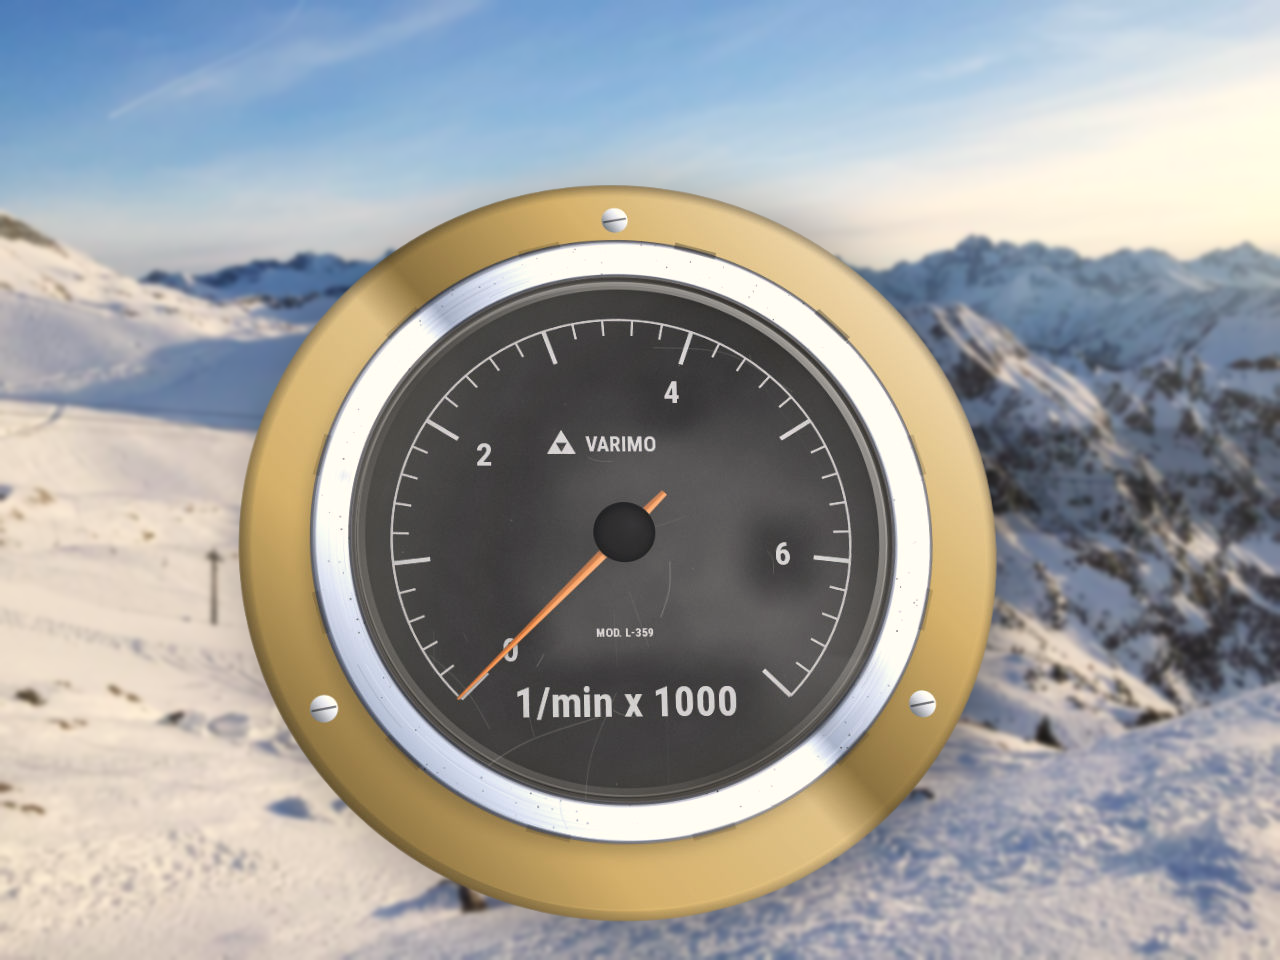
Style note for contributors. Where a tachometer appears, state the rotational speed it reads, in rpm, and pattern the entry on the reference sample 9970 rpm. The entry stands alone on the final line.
0 rpm
